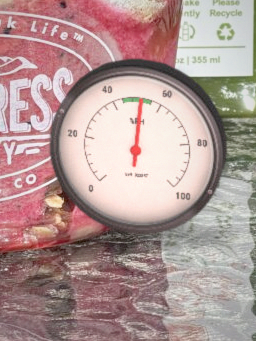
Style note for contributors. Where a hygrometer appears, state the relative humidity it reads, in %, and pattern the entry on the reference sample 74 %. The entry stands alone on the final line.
52 %
